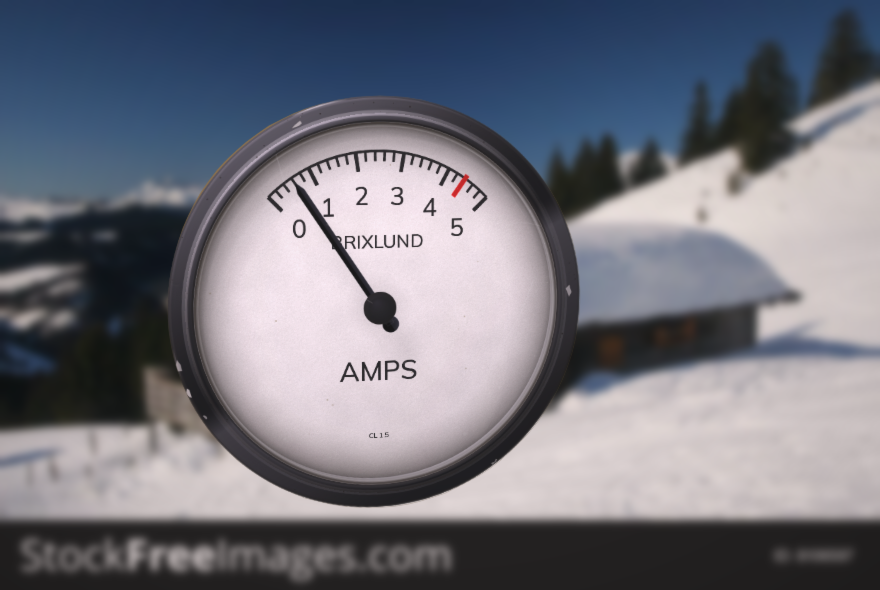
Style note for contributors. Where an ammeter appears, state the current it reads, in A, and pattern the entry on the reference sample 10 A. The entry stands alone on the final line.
0.6 A
